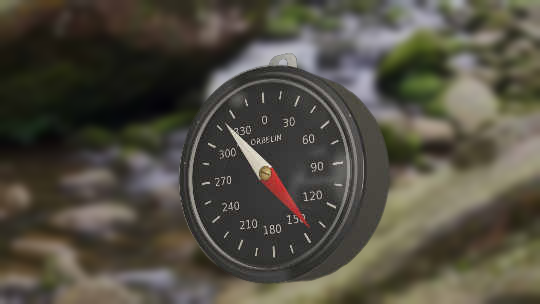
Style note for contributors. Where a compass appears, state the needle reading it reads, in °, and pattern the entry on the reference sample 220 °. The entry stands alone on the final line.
142.5 °
